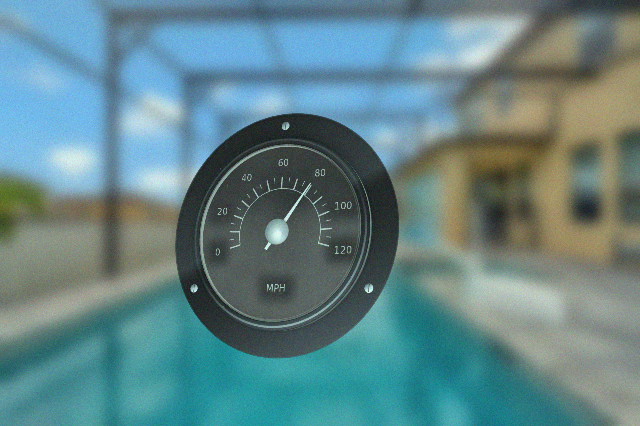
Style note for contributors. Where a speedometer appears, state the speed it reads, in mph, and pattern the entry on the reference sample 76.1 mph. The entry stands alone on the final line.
80 mph
